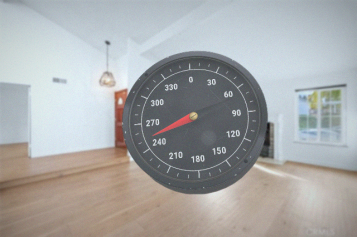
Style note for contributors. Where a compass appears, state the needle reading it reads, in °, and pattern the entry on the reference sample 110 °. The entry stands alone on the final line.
250 °
